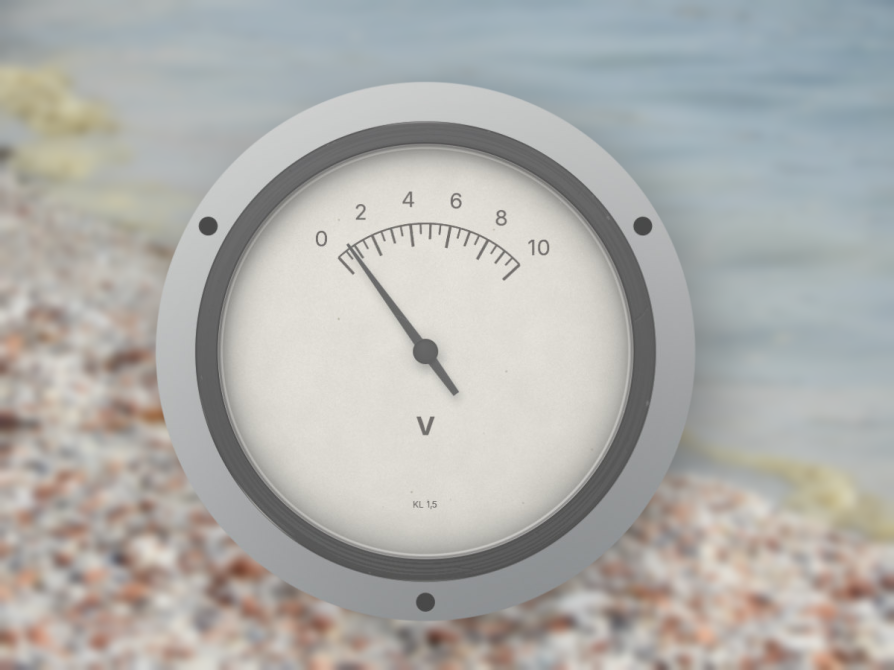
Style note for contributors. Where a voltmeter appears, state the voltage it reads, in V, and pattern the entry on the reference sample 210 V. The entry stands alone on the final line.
0.75 V
